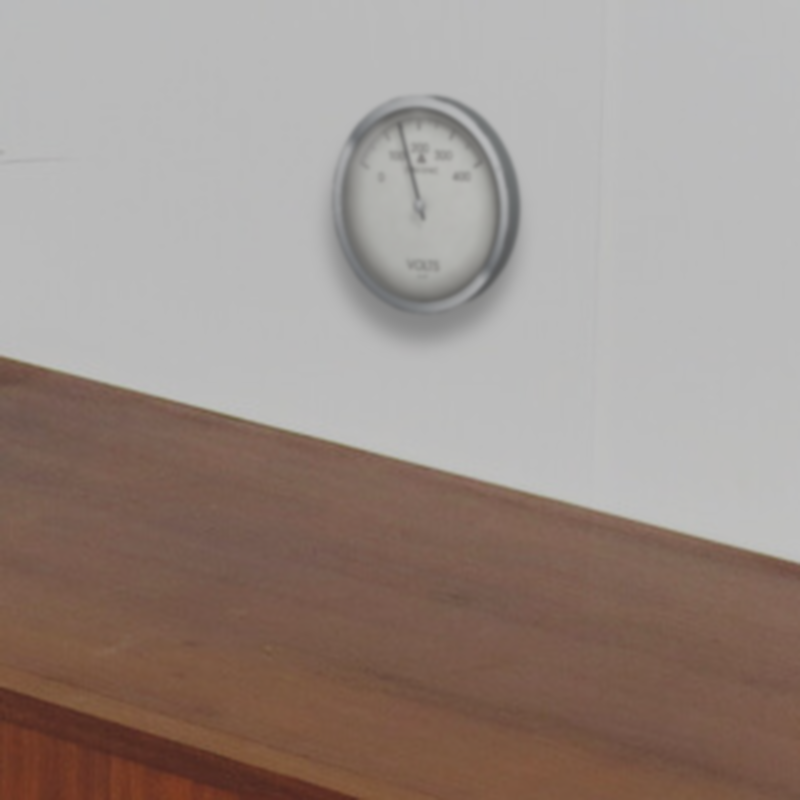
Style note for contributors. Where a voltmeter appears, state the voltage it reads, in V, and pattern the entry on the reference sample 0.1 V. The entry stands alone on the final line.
150 V
